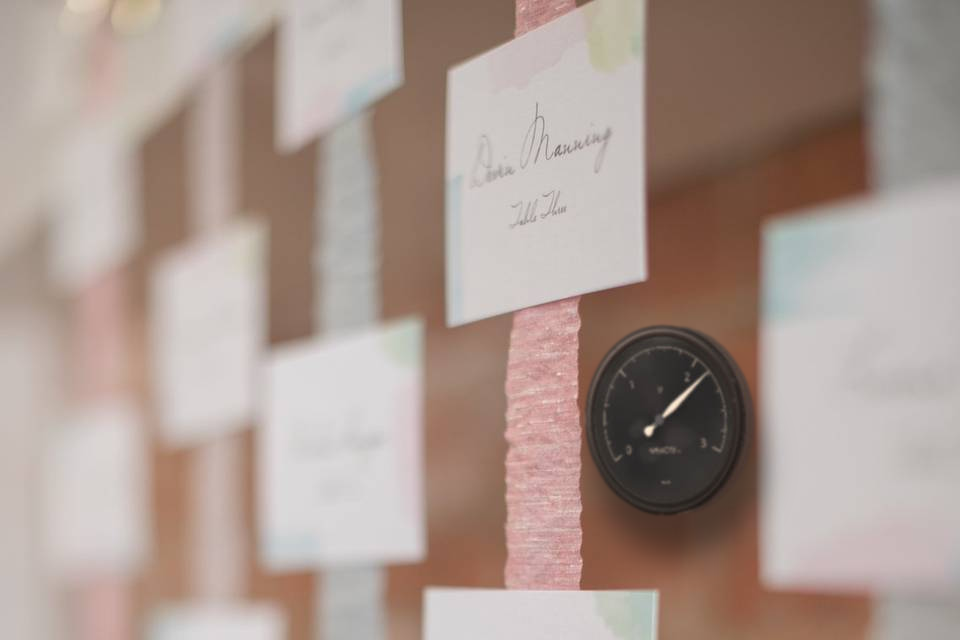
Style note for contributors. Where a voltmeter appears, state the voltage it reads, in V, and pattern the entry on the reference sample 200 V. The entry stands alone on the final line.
2.2 V
